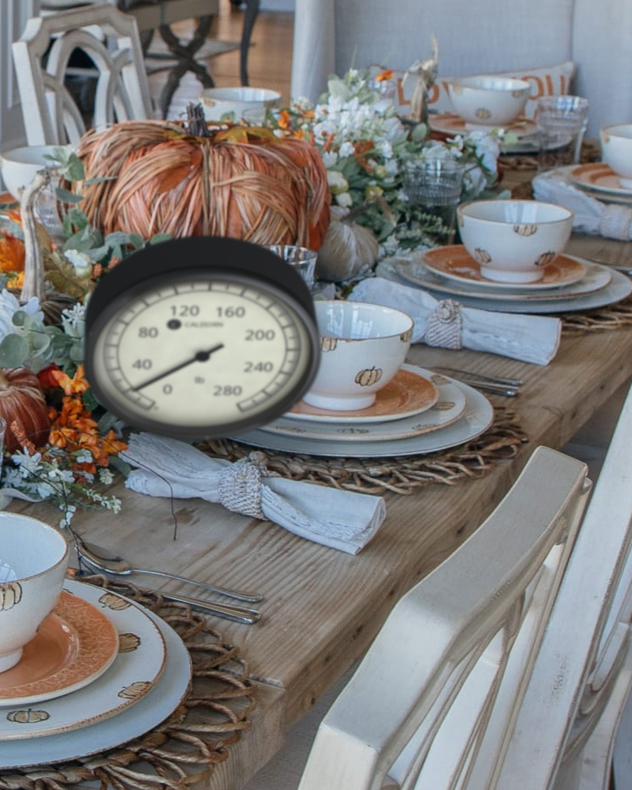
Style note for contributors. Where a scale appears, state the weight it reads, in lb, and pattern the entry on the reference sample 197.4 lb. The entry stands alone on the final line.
20 lb
